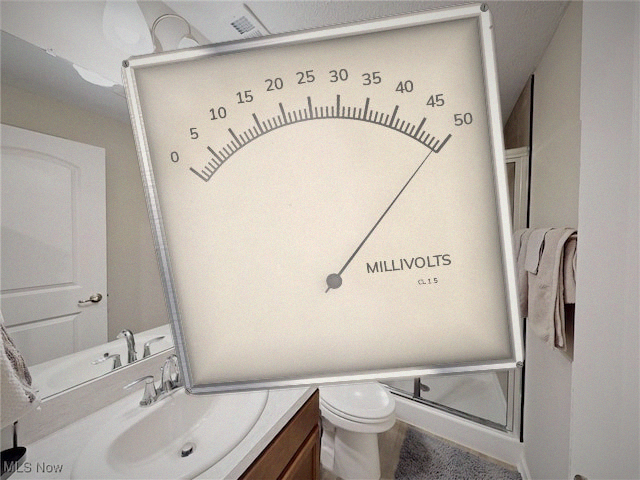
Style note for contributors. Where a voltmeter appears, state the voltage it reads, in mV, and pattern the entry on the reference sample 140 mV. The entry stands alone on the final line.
49 mV
